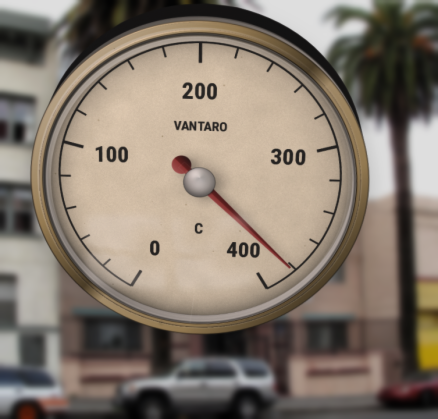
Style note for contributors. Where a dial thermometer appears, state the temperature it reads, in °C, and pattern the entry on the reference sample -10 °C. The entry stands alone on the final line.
380 °C
